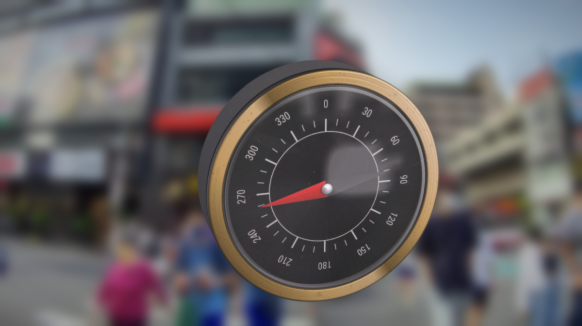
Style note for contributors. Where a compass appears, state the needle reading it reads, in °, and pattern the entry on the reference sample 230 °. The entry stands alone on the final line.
260 °
